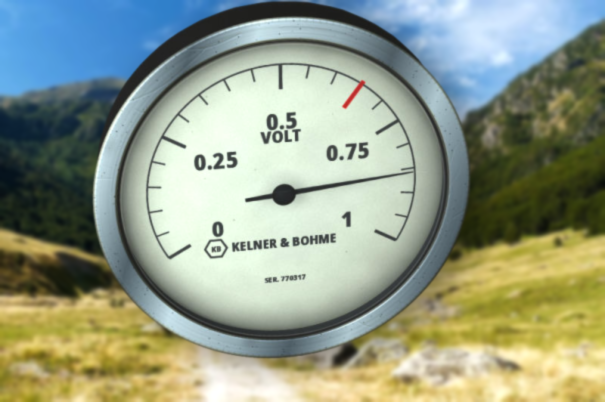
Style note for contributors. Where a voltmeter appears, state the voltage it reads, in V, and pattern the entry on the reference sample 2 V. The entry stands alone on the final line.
0.85 V
